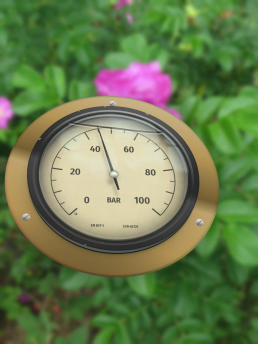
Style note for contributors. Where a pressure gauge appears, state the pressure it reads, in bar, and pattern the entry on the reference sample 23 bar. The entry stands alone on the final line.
45 bar
